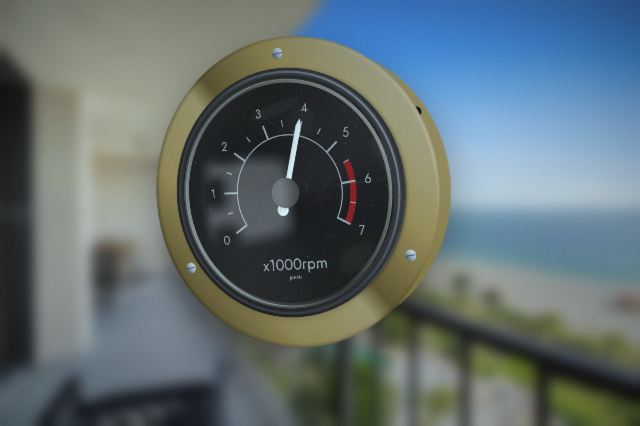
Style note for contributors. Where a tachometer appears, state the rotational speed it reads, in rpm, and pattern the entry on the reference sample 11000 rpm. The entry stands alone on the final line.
4000 rpm
